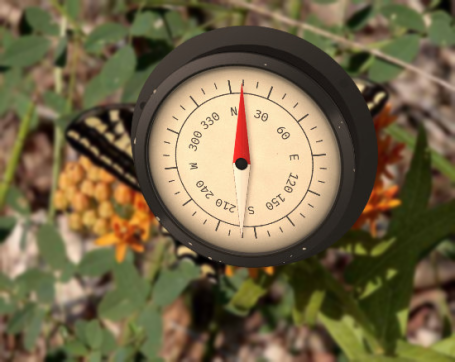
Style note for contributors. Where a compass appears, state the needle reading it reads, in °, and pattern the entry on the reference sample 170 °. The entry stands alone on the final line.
10 °
